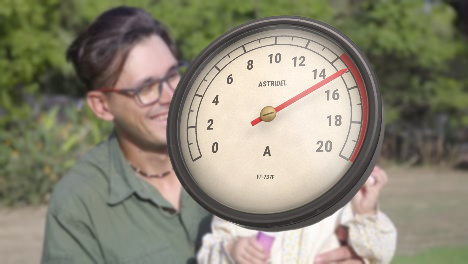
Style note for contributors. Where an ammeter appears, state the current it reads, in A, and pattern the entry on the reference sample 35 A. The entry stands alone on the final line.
15 A
